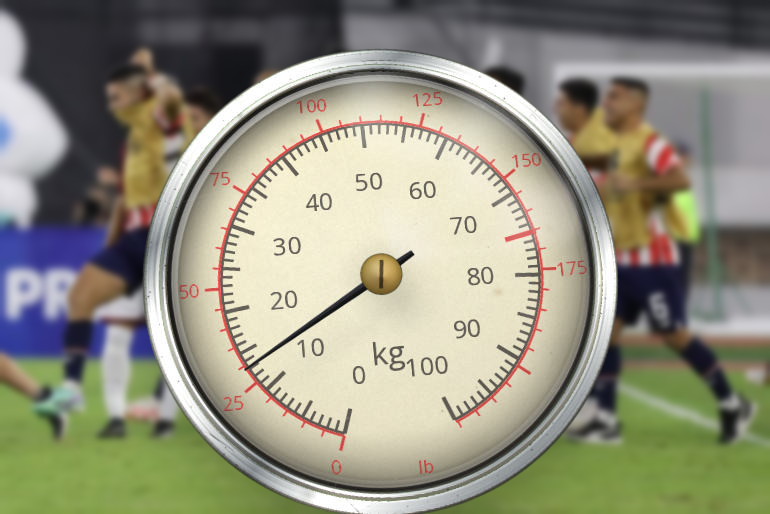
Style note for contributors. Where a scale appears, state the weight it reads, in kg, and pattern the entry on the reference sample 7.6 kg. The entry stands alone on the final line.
13 kg
